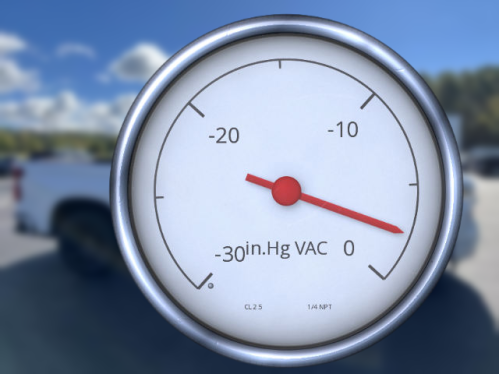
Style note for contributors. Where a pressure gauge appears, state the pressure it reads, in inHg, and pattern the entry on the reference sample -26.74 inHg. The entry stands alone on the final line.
-2.5 inHg
